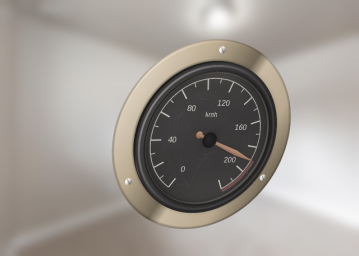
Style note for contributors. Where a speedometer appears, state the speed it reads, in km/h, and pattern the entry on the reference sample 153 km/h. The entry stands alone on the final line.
190 km/h
